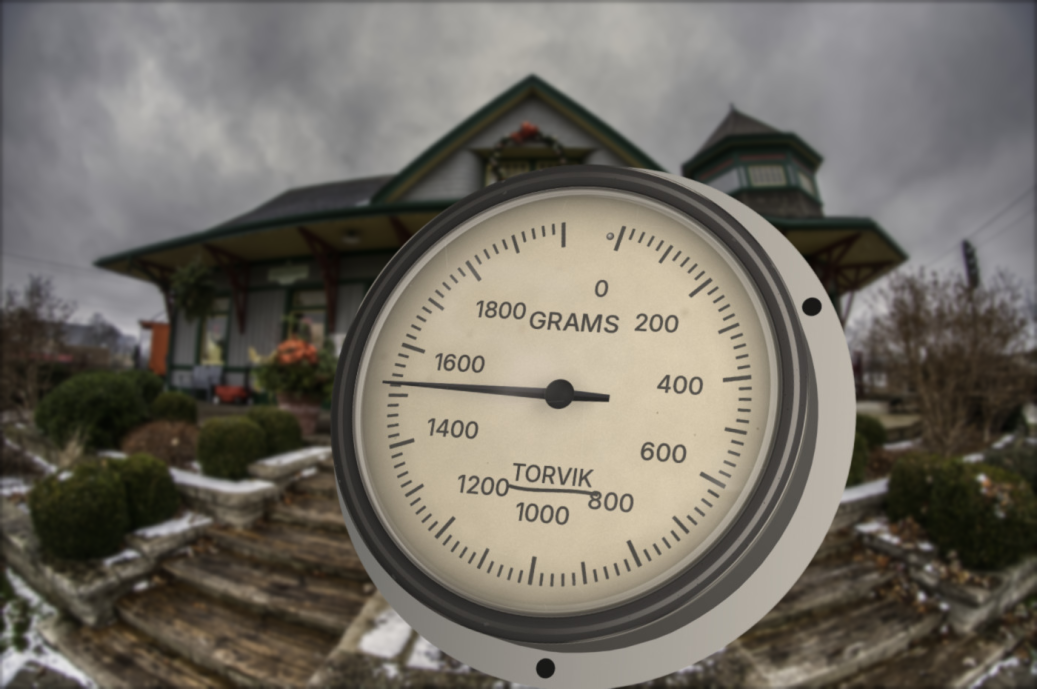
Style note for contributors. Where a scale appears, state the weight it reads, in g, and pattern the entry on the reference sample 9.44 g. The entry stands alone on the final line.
1520 g
